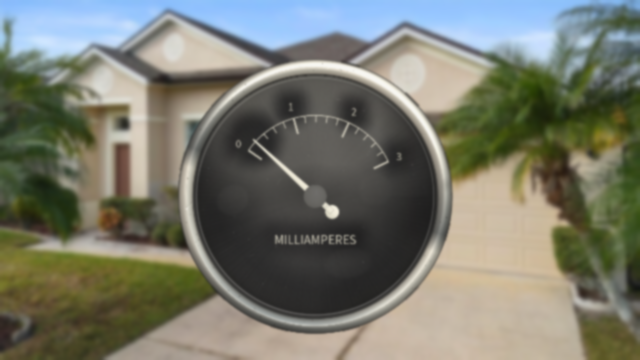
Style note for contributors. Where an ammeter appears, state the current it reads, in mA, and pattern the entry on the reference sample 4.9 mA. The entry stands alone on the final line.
0.2 mA
